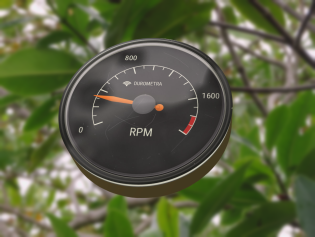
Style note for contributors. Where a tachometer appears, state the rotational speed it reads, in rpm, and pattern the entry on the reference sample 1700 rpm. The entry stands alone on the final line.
300 rpm
